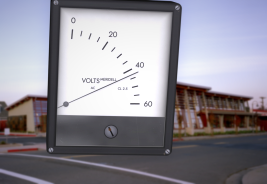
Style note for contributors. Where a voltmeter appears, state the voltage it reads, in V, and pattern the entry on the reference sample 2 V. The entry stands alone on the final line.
42.5 V
